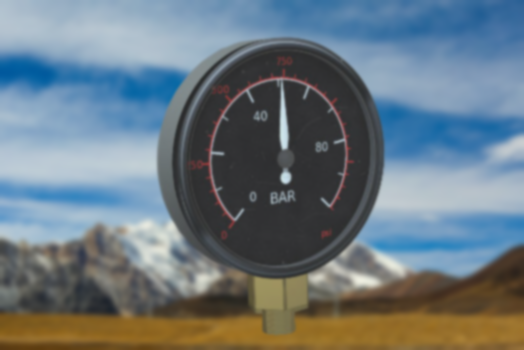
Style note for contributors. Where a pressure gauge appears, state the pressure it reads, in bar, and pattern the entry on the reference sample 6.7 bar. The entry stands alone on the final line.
50 bar
